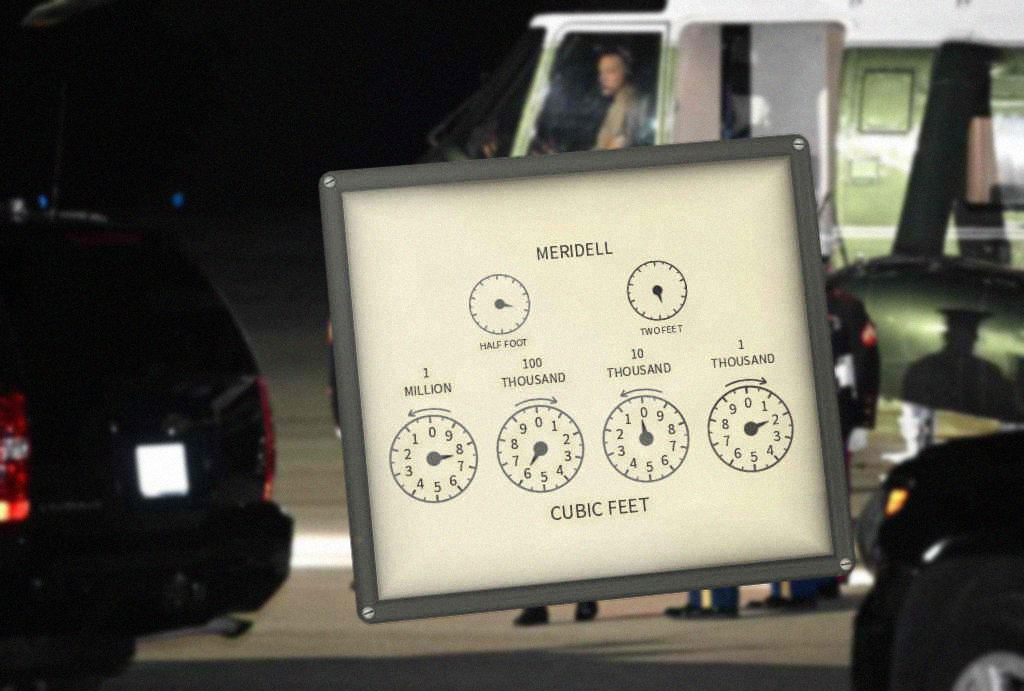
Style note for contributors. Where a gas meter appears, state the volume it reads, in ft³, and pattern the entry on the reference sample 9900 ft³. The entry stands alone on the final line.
760200 ft³
